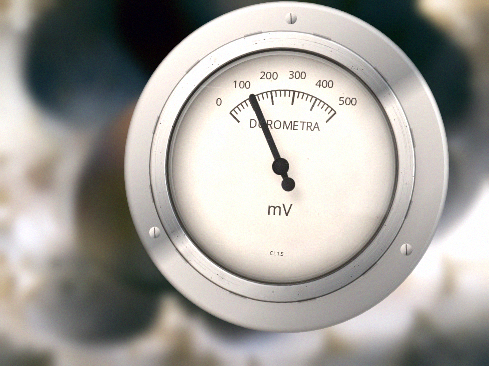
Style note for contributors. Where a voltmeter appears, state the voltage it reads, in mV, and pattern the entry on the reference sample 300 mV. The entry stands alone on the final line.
120 mV
